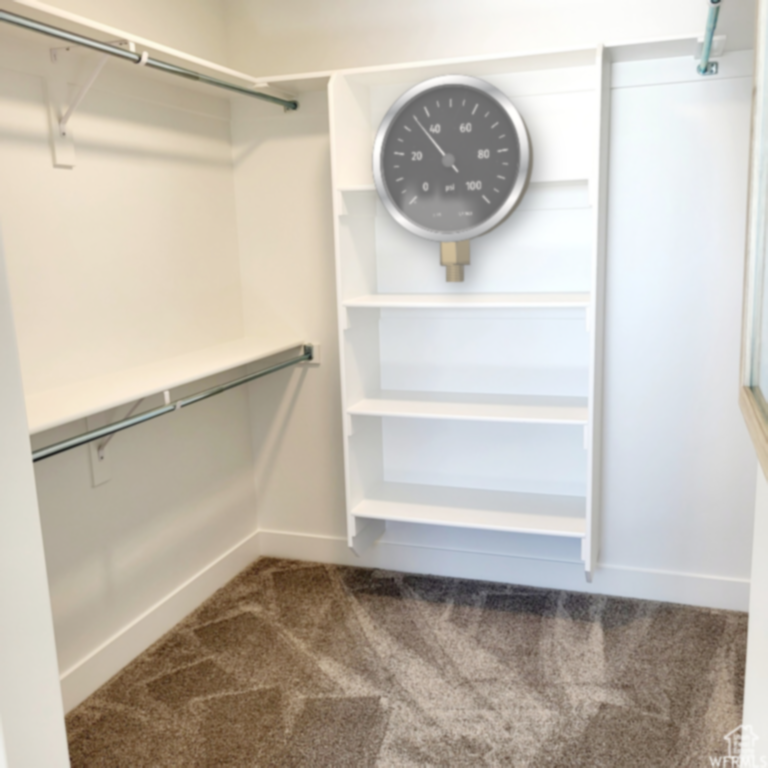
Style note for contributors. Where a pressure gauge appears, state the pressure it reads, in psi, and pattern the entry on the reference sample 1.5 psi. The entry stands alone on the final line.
35 psi
